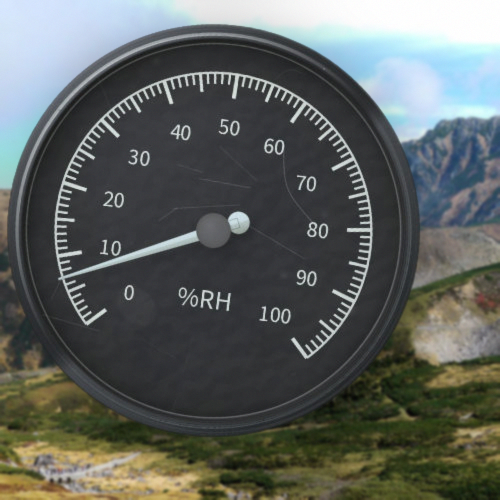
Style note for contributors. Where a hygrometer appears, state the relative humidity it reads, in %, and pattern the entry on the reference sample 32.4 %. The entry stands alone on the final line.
7 %
